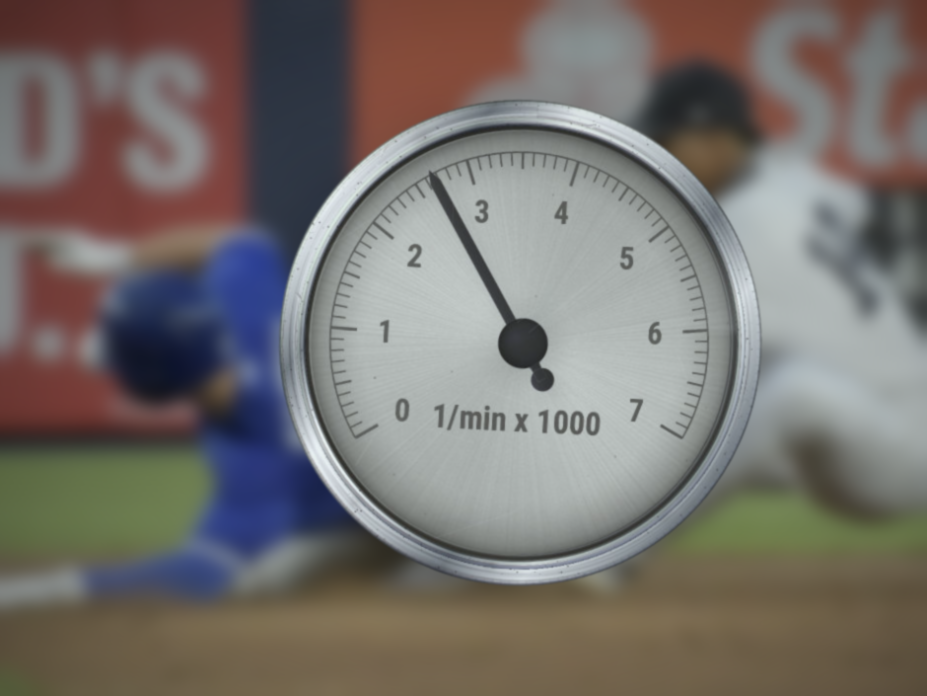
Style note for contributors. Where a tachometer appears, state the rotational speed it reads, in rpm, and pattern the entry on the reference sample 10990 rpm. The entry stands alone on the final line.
2650 rpm
